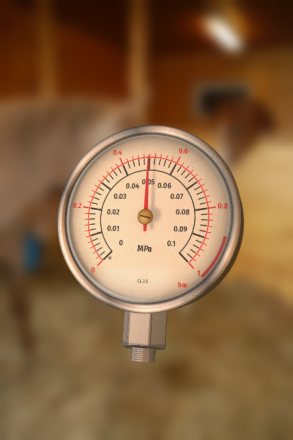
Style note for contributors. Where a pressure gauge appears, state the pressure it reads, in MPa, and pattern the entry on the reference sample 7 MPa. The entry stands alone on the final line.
0.05 MPa
